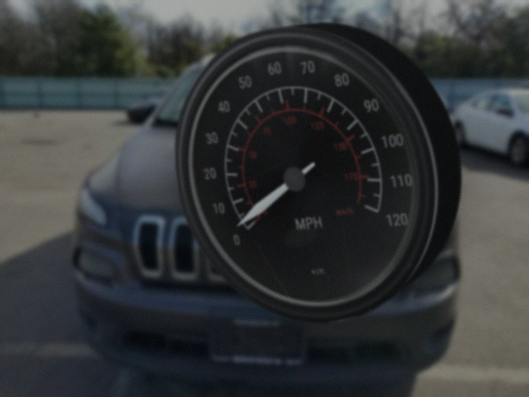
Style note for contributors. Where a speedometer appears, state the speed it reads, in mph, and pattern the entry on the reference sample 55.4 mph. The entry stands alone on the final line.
2.5 mph
